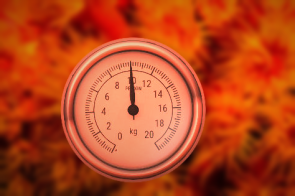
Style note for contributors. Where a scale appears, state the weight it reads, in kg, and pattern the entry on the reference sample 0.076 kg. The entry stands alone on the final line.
10 kg
